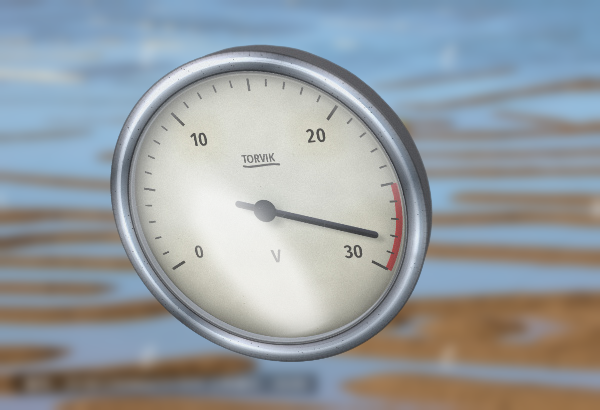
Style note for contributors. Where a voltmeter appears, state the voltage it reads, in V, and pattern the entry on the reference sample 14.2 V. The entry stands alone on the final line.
28 V
